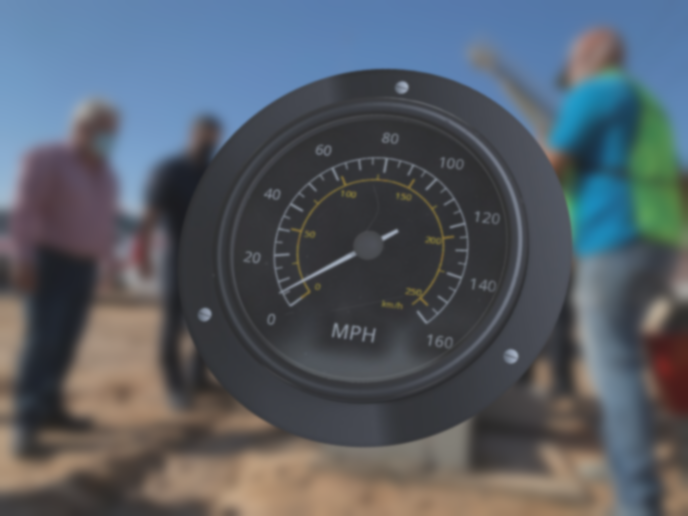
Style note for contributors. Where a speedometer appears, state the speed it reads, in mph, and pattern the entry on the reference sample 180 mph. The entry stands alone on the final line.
5 mph
